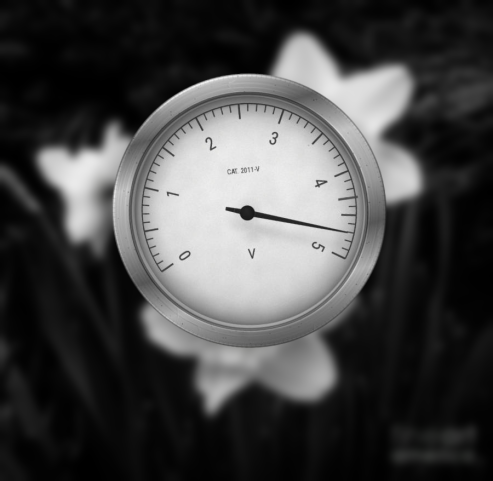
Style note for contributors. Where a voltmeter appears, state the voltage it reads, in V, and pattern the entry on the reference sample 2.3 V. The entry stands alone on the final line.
4.7 V
